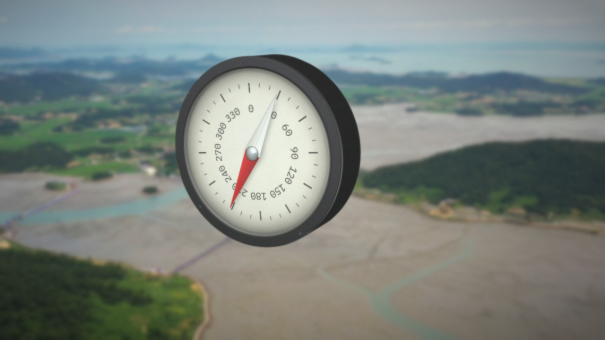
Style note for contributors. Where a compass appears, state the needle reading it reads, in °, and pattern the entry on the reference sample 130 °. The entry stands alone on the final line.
210 °
